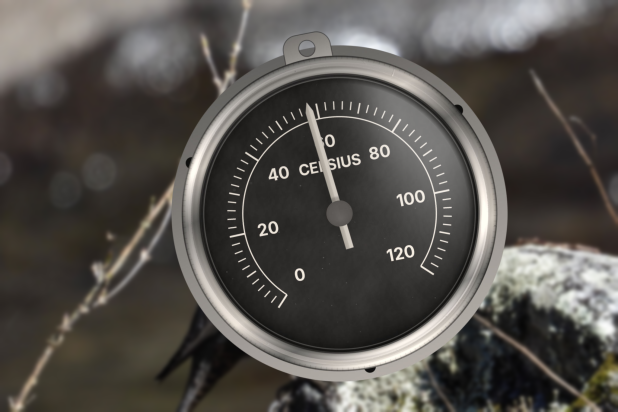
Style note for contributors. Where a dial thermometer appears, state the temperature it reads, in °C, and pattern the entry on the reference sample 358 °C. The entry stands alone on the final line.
58 °C
